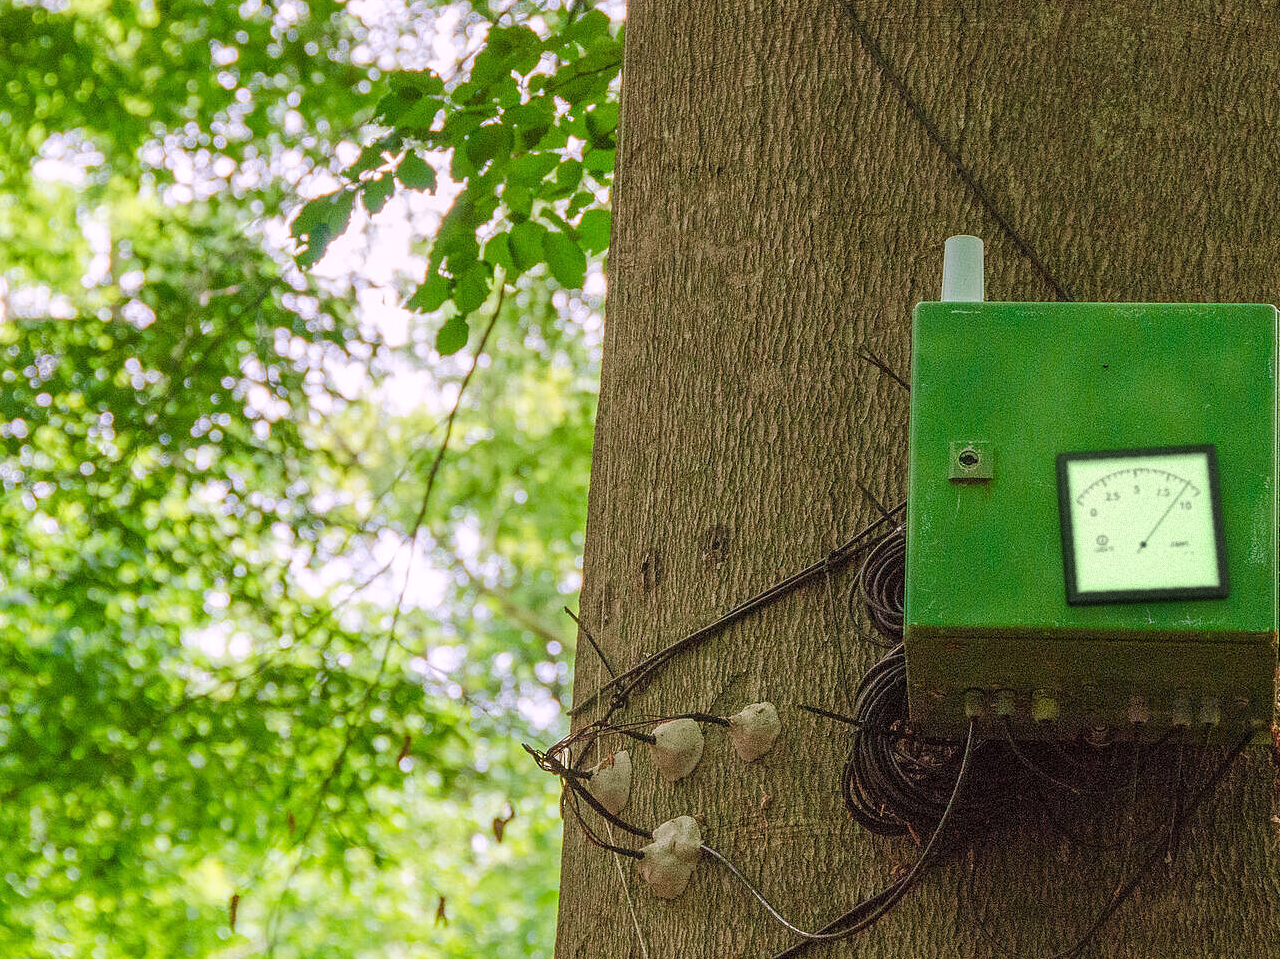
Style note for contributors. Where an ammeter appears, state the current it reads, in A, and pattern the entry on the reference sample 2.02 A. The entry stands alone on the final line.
9 A
